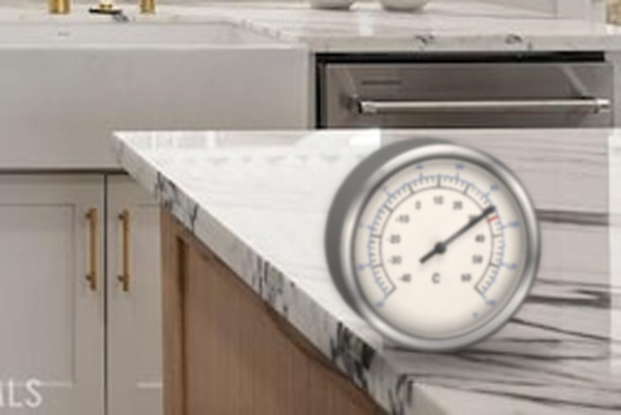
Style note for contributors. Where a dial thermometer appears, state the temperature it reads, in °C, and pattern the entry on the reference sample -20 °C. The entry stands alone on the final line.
30 °C
